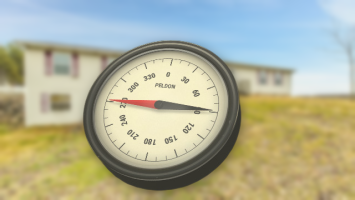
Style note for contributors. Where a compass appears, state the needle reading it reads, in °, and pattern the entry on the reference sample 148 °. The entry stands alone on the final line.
270 °
